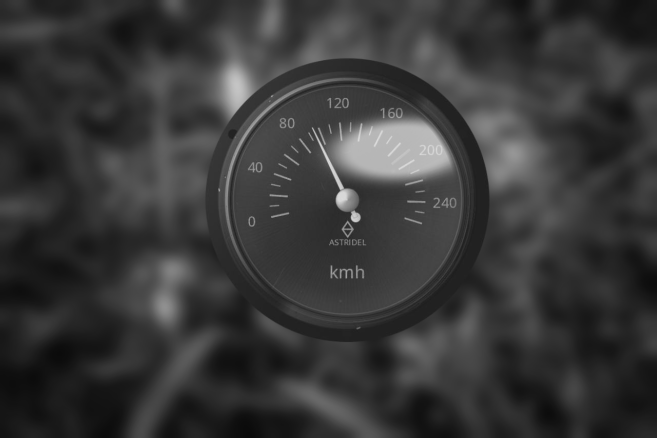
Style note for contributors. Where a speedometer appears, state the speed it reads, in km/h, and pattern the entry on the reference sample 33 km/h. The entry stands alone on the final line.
95 km/h
